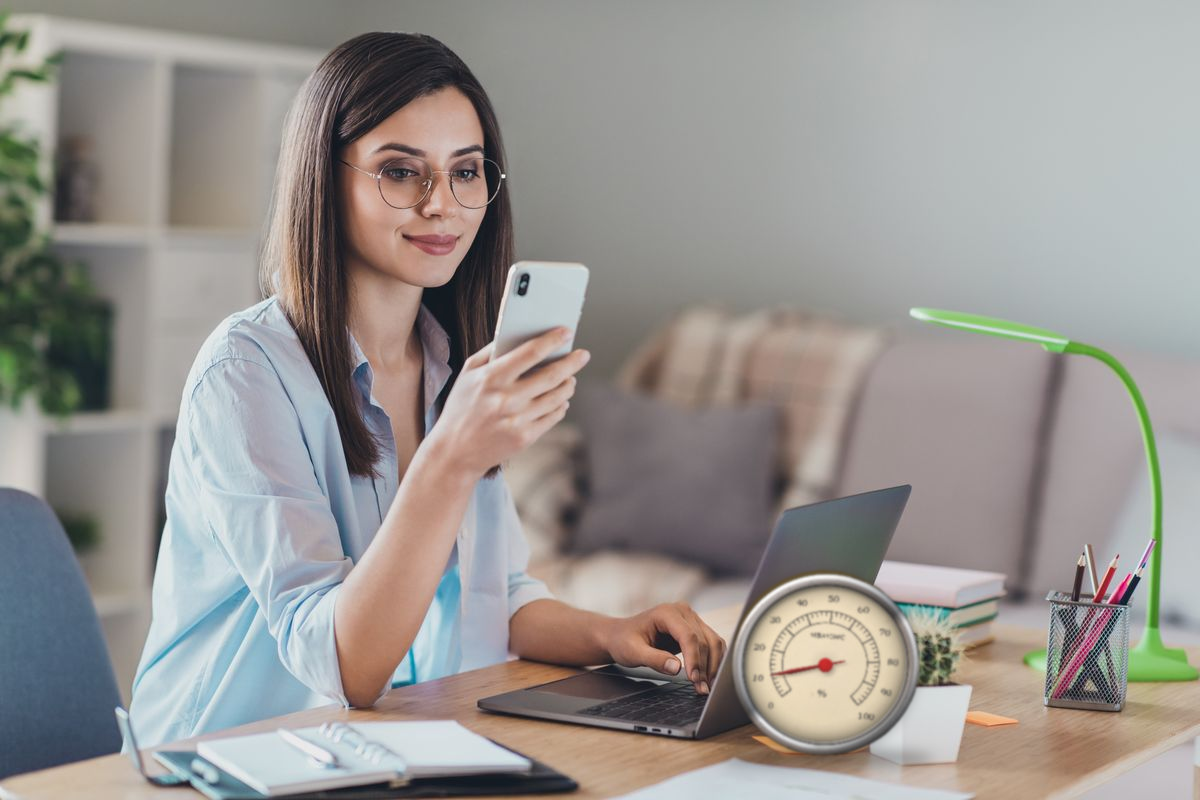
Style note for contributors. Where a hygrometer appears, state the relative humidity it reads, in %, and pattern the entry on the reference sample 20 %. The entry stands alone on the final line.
10 %
